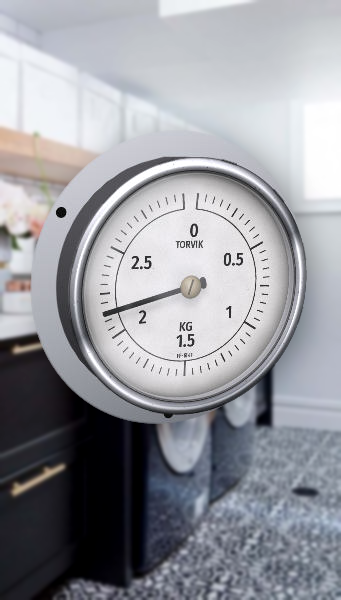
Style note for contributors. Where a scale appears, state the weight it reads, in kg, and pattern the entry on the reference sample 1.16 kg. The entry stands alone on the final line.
2.15 kg
